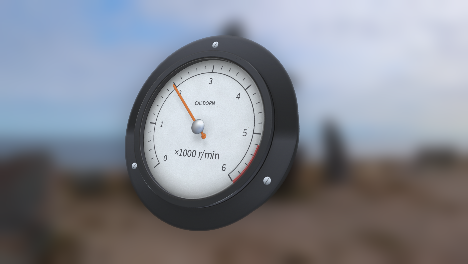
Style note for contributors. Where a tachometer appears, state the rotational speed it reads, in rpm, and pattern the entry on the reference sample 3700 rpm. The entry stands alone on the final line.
2000 rpm
